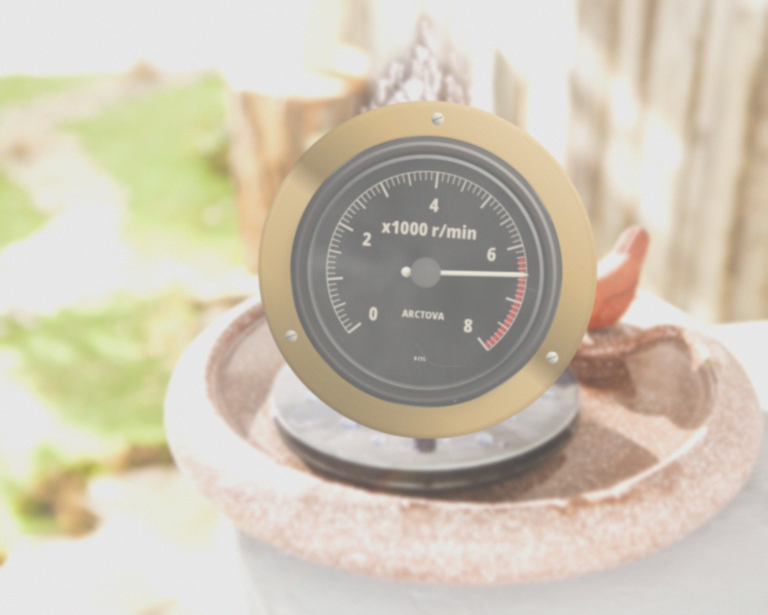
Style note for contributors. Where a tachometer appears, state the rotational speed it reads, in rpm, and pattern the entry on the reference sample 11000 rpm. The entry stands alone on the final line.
6500 rpm
